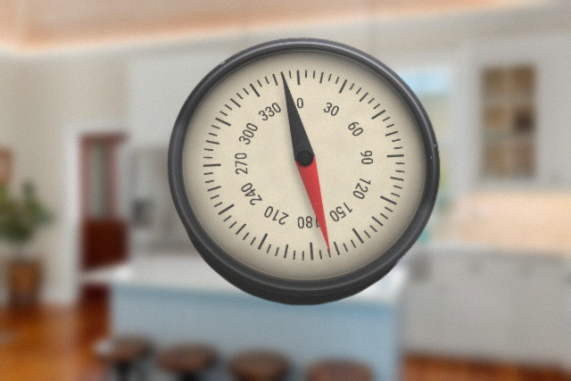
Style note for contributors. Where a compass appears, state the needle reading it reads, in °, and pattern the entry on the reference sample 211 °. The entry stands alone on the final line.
170 °
